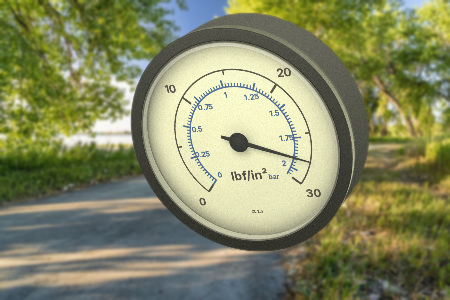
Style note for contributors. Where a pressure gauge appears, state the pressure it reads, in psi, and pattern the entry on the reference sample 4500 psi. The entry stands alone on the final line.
27.5 psi
